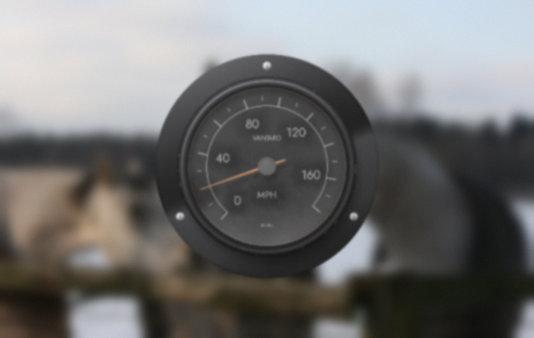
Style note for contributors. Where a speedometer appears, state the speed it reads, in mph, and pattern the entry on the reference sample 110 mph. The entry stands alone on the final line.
20 mph
